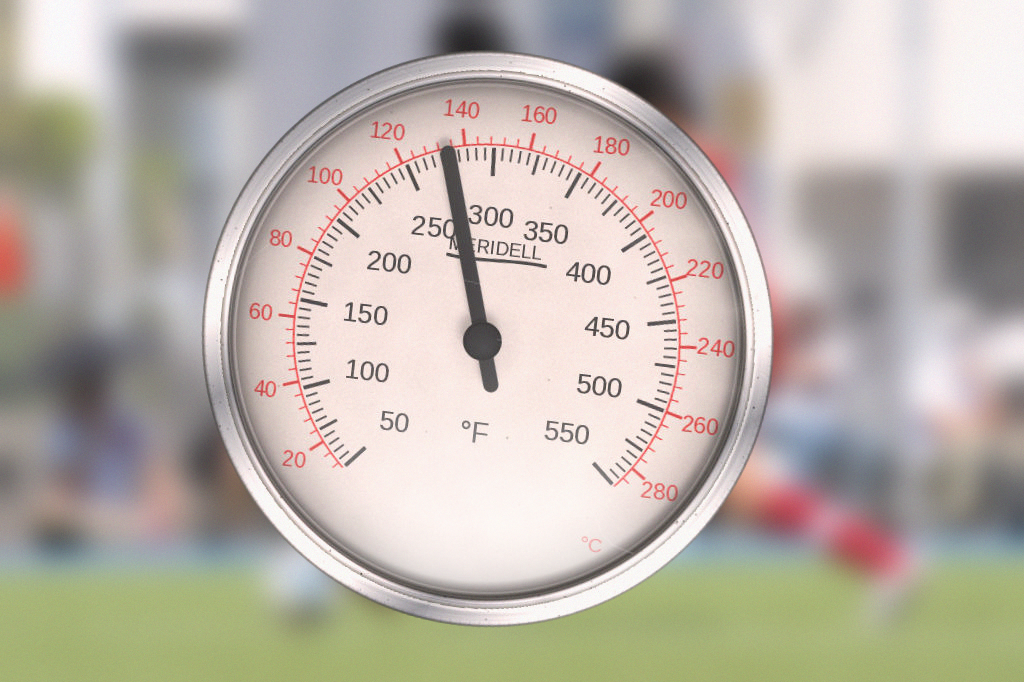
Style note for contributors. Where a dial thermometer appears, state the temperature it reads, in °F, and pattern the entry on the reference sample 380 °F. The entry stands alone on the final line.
275 °F
